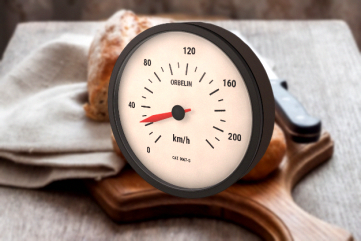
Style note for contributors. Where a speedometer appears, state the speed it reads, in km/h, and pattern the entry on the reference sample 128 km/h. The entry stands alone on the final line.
25 km/h
